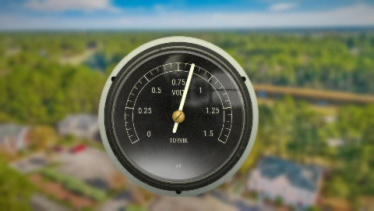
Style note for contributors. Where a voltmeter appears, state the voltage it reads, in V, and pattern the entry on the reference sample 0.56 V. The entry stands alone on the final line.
0.85 V
